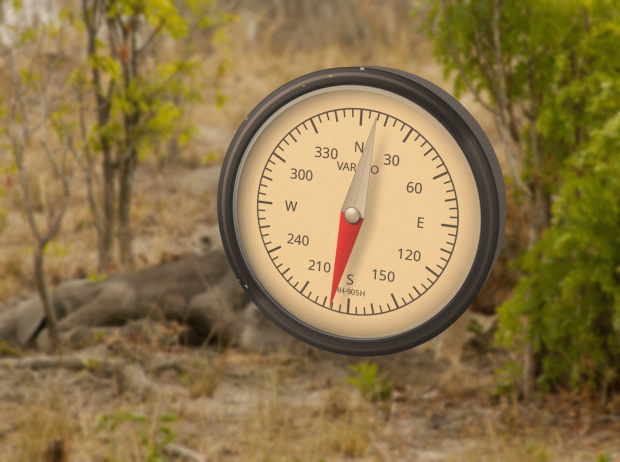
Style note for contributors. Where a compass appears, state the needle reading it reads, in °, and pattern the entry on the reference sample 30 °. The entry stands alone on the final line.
190 °
